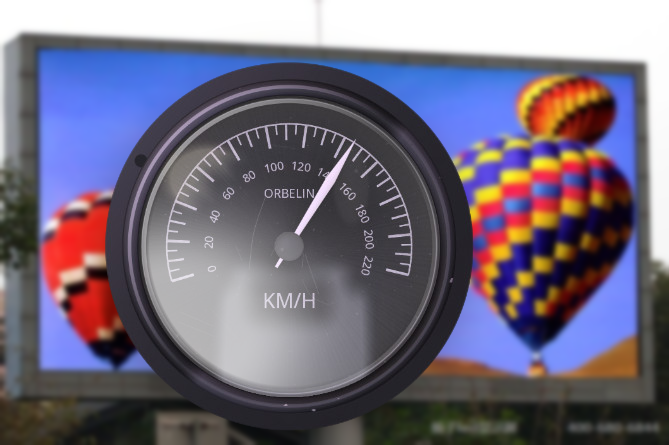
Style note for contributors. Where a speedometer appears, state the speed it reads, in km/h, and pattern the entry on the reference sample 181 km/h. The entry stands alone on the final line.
145 km/h
